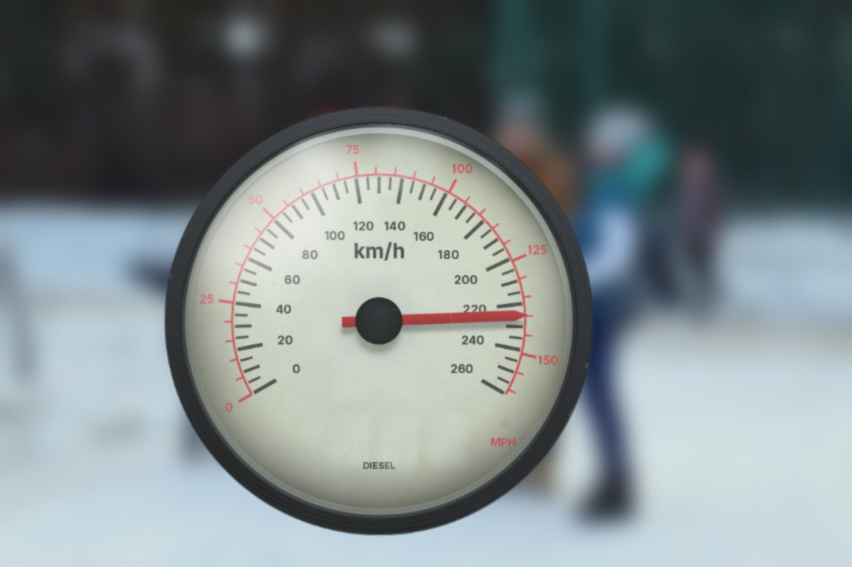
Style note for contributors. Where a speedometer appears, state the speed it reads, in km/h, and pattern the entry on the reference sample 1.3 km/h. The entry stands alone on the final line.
225 km/h
